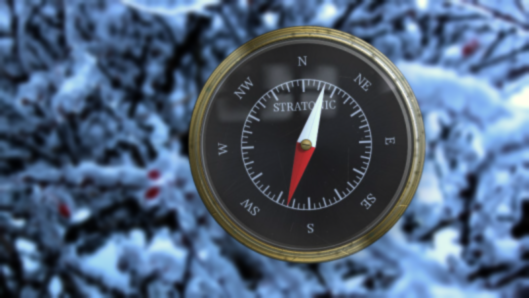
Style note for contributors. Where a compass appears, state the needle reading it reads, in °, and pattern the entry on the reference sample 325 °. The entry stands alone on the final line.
200 °
